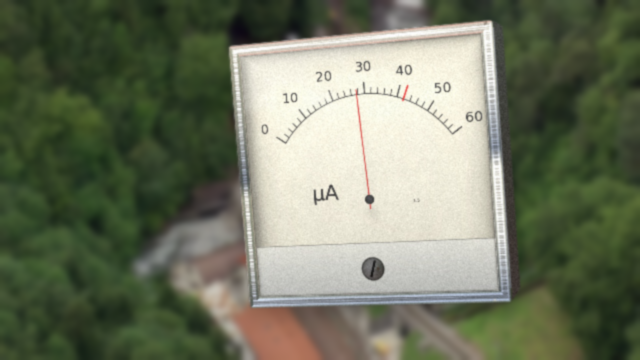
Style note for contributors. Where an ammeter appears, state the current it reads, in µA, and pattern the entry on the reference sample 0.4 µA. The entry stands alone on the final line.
28 µA
